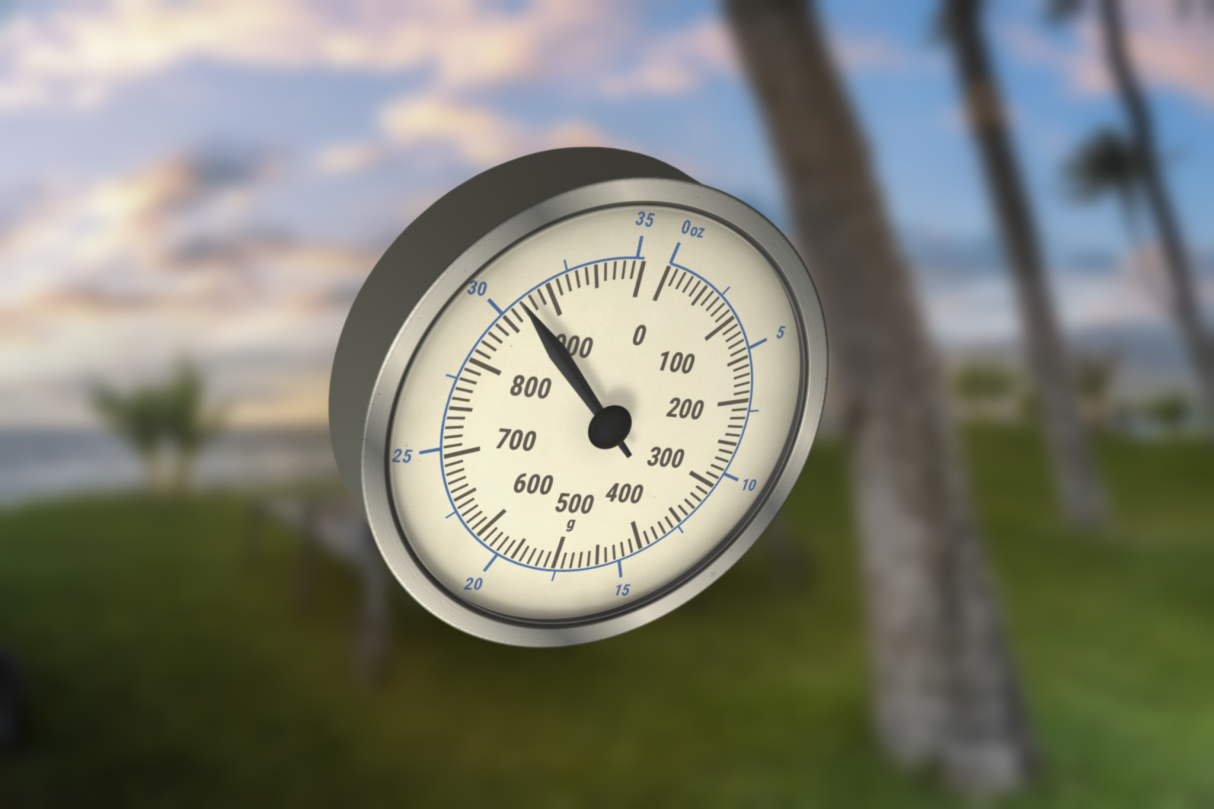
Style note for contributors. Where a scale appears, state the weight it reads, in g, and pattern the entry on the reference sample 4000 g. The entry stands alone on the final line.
870 g
